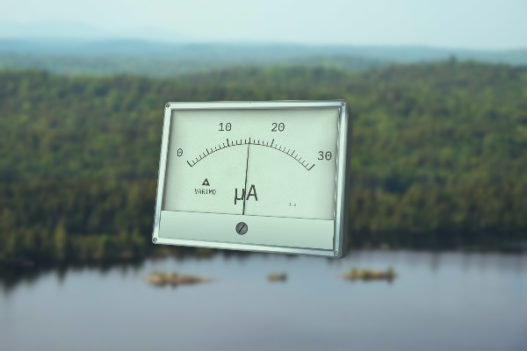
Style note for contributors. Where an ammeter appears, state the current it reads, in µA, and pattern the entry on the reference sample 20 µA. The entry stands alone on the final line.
15 µA
